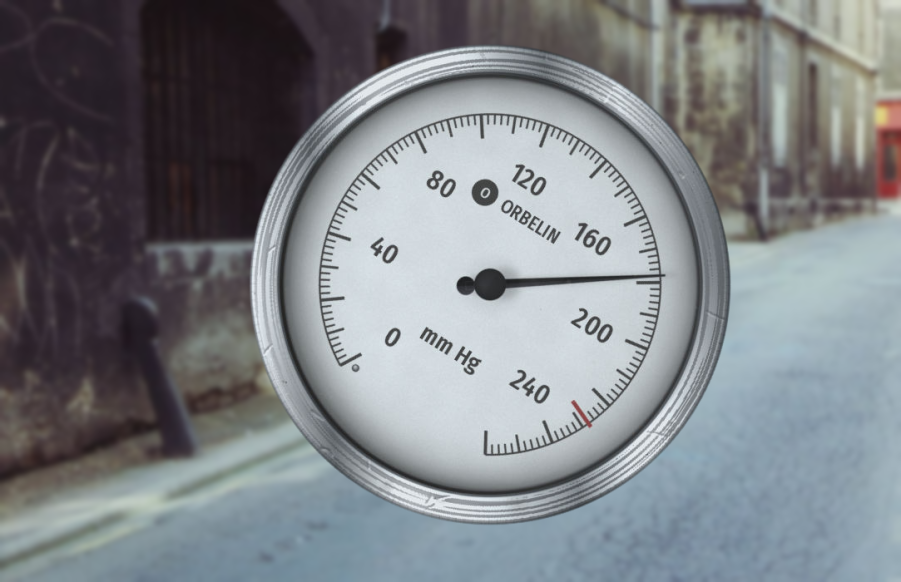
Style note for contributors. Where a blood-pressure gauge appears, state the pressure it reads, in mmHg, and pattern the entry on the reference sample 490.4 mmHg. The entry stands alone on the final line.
178 mmHg
